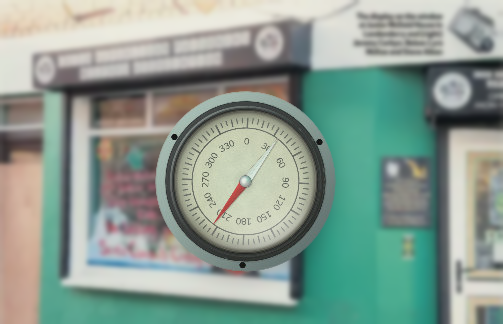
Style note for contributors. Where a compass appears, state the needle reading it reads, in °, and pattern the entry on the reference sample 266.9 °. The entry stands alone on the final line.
215 °
